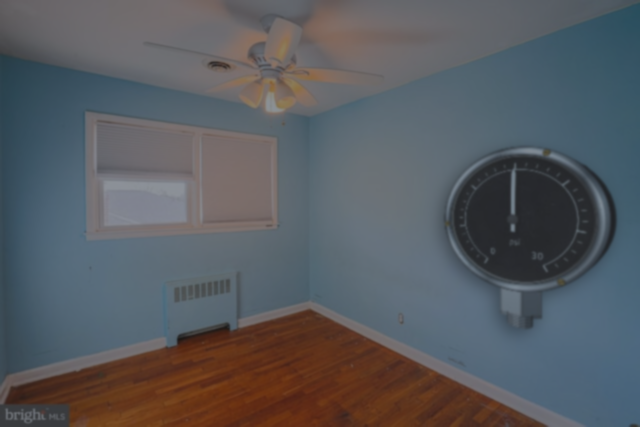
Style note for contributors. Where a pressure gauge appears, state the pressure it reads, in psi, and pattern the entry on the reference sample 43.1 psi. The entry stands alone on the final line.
15 psi
